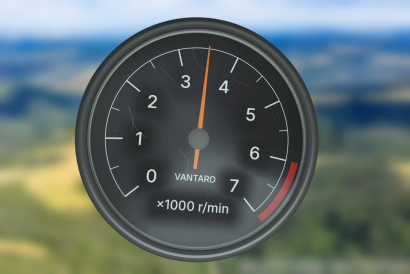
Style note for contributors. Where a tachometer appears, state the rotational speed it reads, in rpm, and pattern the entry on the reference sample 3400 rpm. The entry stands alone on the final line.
3500 rpm
